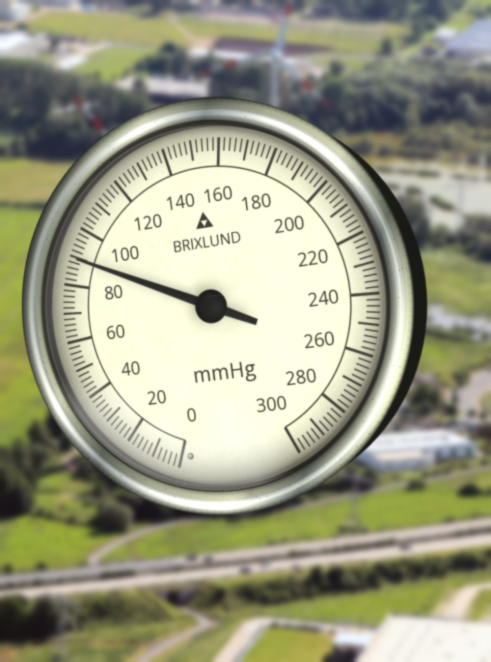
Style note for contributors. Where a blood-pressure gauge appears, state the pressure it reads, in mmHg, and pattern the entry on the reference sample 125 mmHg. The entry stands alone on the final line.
90 mmHg
